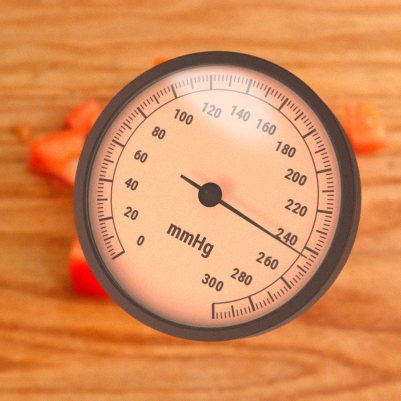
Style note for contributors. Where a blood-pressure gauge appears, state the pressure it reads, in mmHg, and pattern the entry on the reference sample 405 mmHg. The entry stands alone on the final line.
244 mmHg
